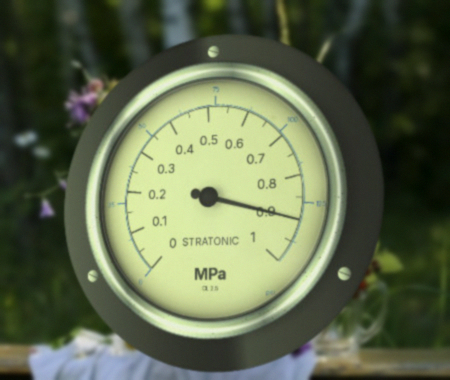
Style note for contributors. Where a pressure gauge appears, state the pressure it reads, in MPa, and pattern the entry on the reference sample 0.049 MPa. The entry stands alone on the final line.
0.9 MPa
